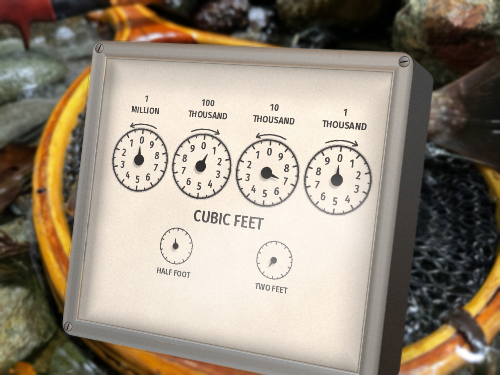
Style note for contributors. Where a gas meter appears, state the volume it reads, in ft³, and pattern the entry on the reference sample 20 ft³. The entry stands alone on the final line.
7000 ft³
